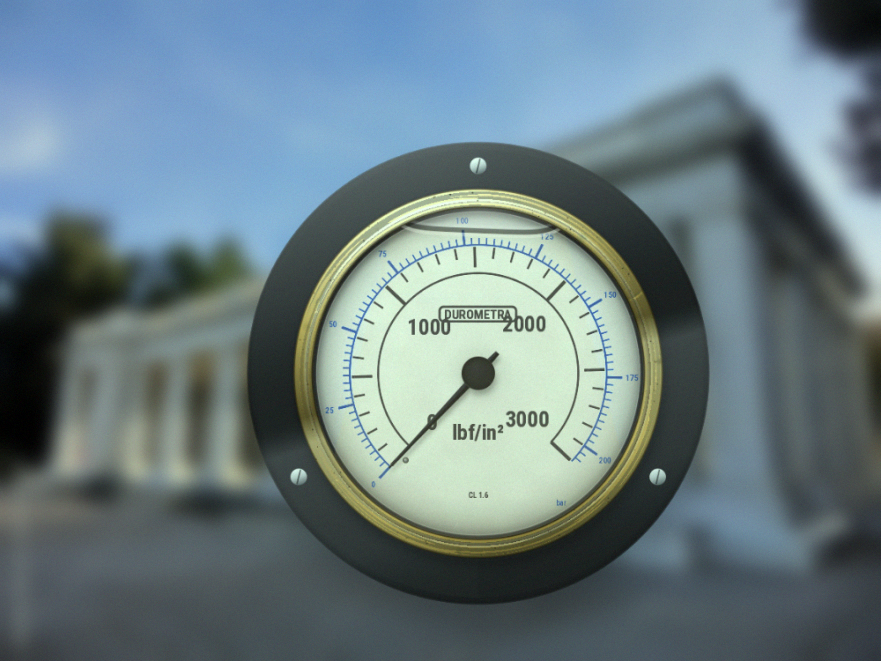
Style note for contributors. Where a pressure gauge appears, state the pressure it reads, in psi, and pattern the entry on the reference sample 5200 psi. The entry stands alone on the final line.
0 psi
